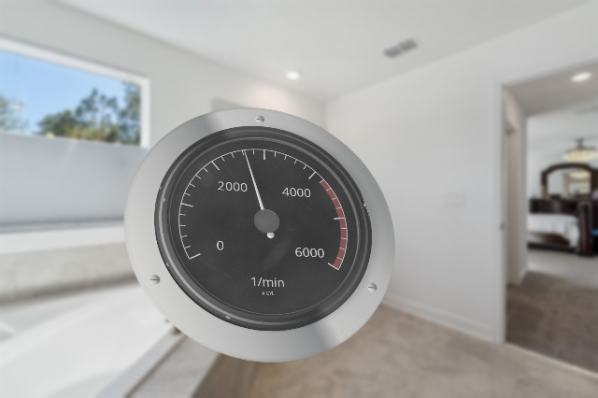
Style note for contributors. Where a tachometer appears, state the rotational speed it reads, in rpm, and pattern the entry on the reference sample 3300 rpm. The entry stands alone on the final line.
2600 rpm
